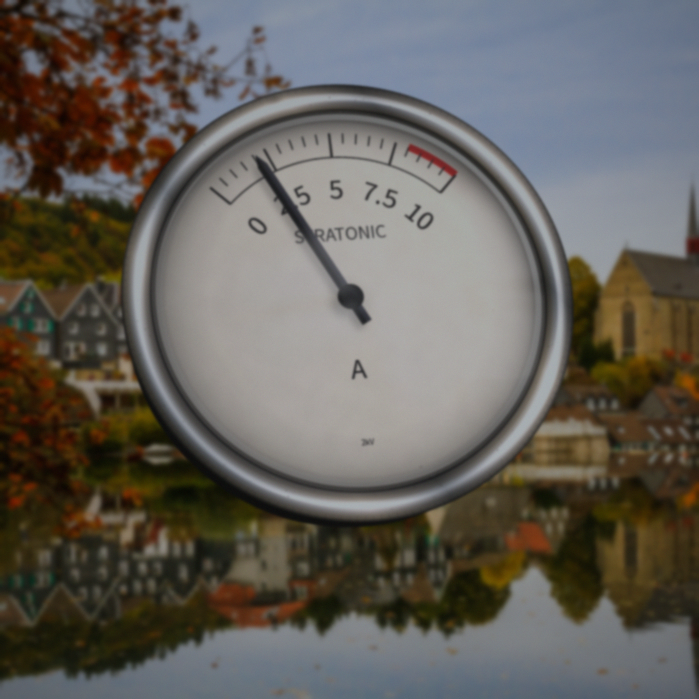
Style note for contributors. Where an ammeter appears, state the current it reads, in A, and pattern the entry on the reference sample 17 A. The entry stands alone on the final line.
2 A
